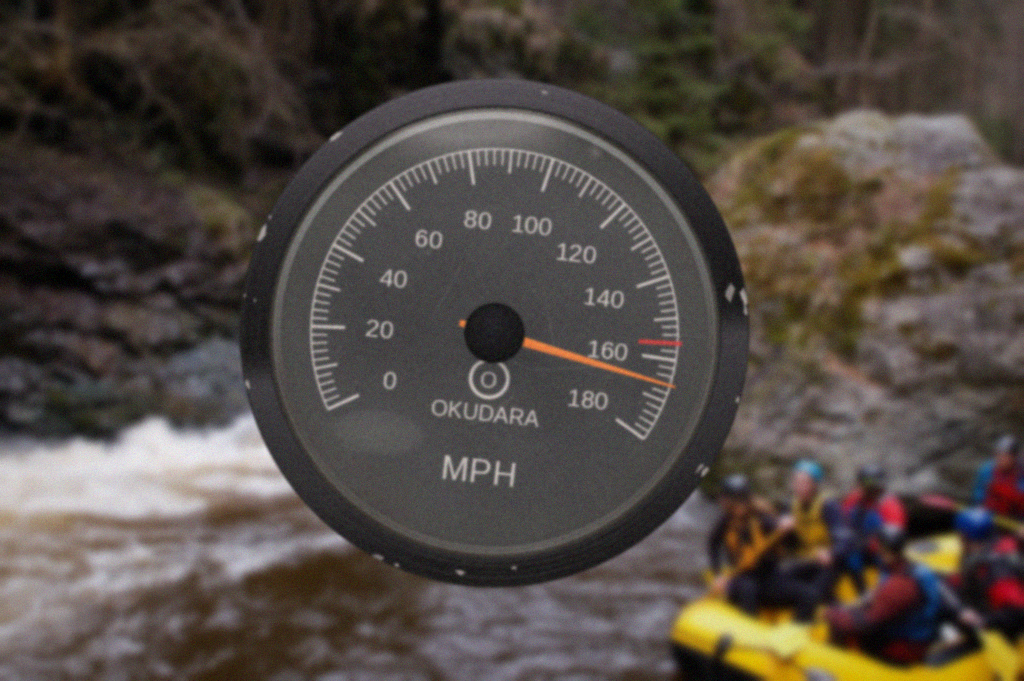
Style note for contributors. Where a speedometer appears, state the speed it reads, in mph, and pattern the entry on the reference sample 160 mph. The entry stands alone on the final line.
166 mph
